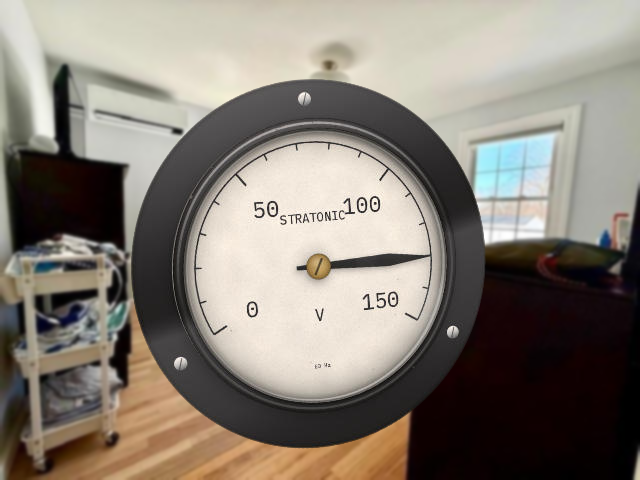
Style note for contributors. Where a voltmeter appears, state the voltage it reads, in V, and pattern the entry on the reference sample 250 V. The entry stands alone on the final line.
130 V
